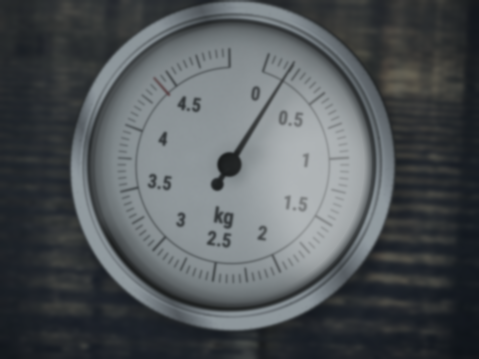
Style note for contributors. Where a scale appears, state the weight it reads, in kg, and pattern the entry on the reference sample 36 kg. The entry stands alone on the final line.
0.2 kg
